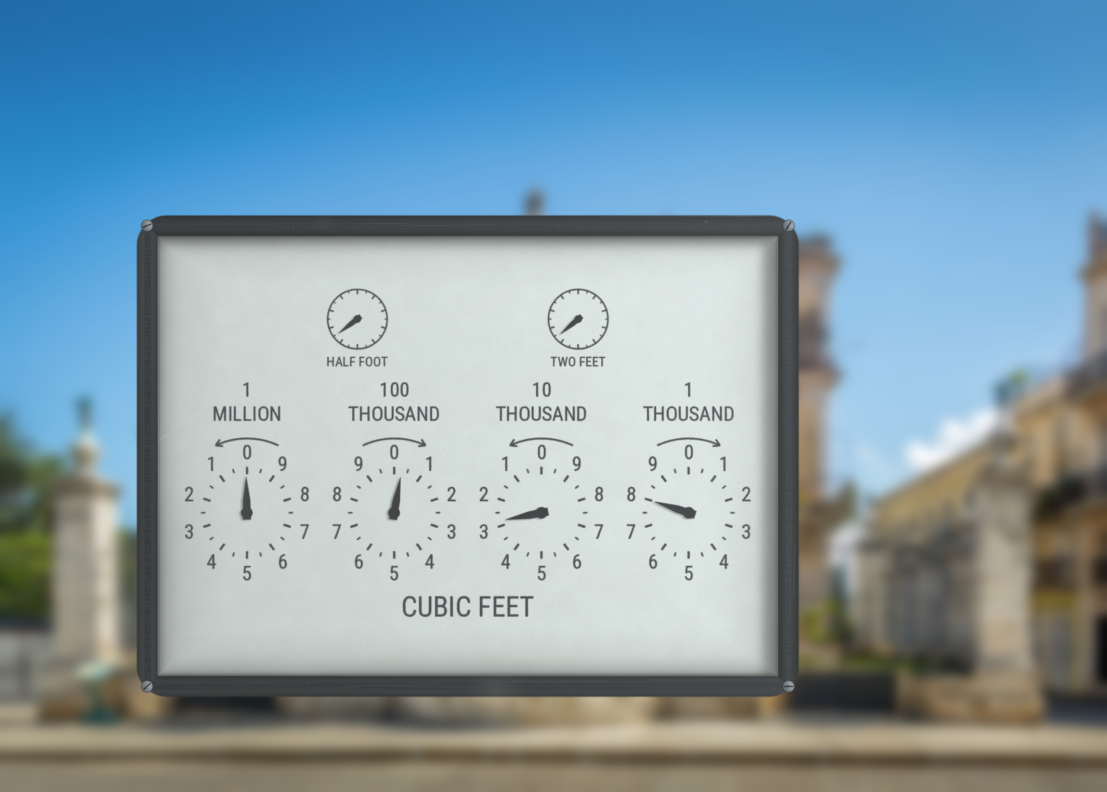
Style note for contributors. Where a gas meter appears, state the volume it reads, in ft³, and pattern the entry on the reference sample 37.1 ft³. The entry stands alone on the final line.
2800 ft³
